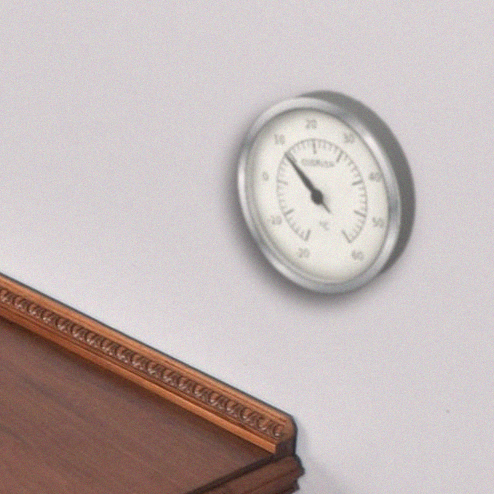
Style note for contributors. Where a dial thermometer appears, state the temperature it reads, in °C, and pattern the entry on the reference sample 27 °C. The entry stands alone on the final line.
10 °C
